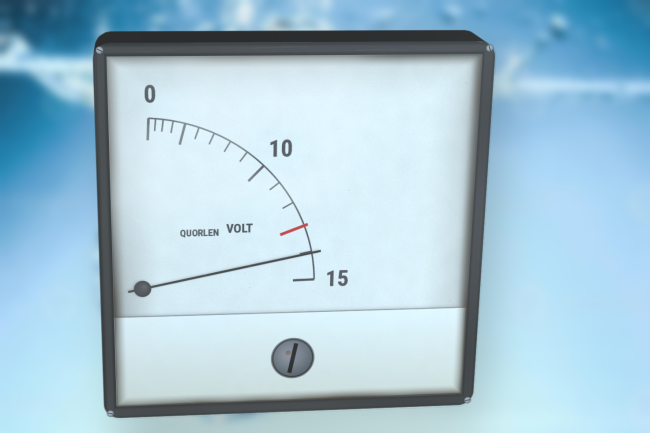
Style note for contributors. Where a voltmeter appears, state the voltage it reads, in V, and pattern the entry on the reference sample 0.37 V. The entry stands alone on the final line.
14 V
